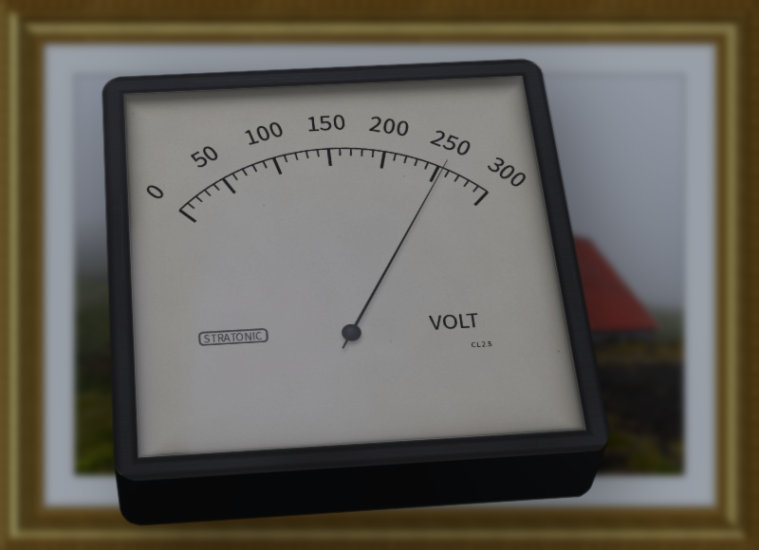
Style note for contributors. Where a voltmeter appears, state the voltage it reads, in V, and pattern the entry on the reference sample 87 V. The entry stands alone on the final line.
255 V
